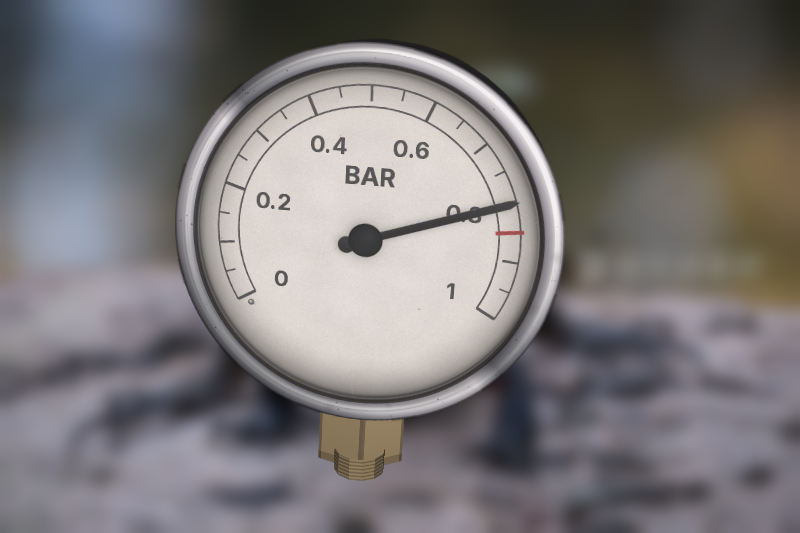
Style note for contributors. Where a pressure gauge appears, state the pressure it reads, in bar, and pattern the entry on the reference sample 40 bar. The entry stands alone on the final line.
0.8 bar
